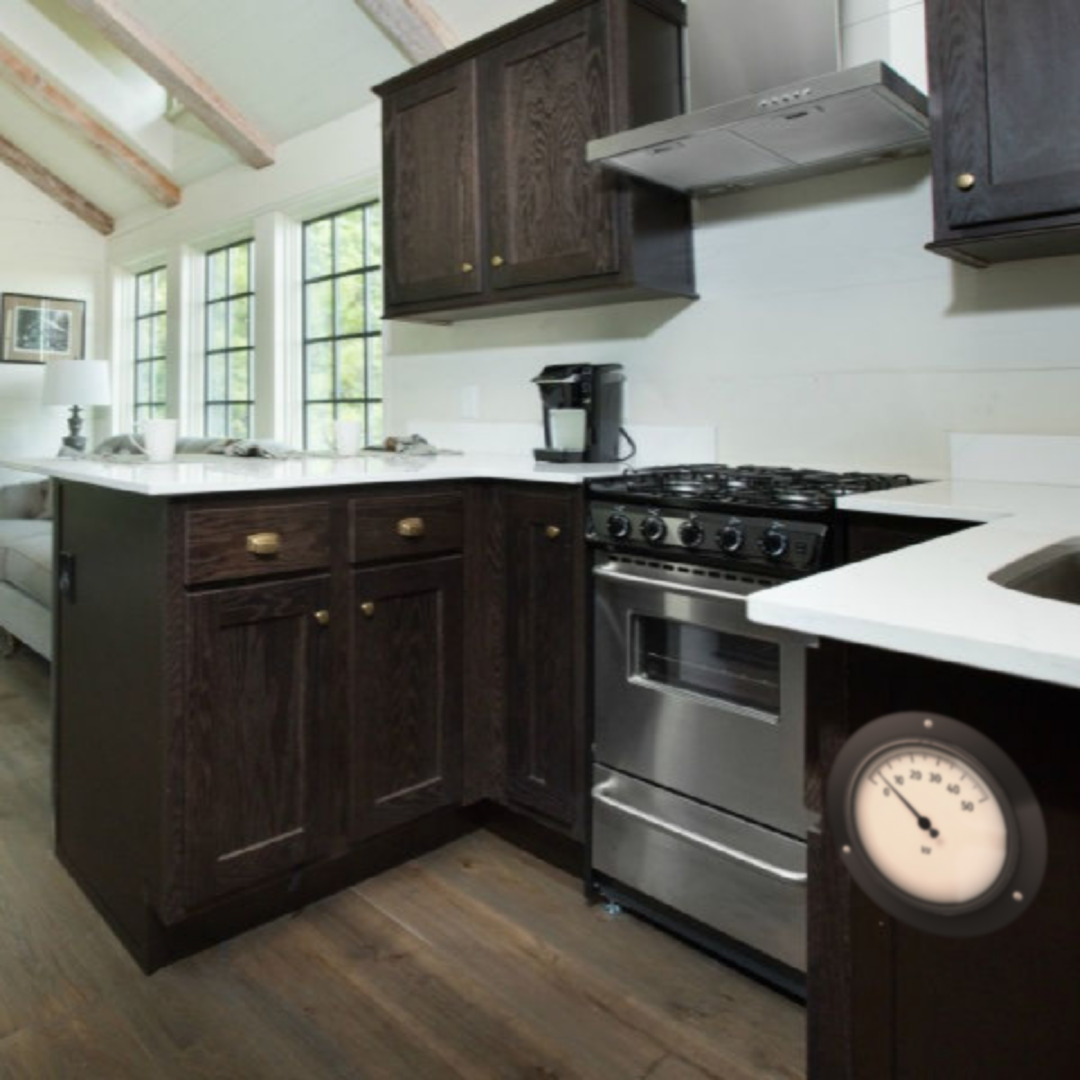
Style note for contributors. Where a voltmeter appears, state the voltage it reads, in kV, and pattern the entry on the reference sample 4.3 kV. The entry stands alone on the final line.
5 kV
